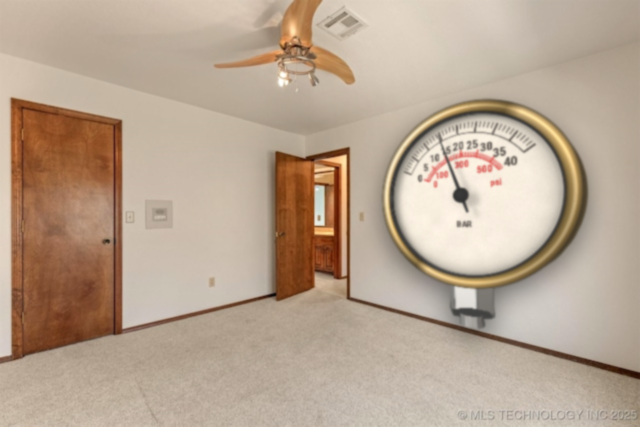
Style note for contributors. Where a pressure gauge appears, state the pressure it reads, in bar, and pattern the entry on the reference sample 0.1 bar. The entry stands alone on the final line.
15 bar
